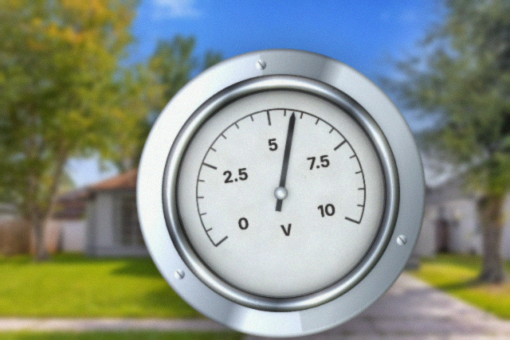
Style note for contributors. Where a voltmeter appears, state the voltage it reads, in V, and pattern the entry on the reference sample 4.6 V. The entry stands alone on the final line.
5.75 V
